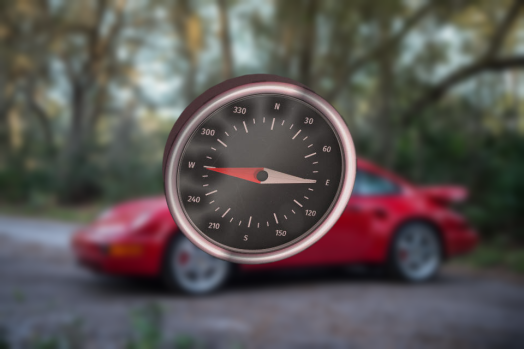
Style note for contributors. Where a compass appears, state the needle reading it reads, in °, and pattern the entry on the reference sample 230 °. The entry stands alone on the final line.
270 °
